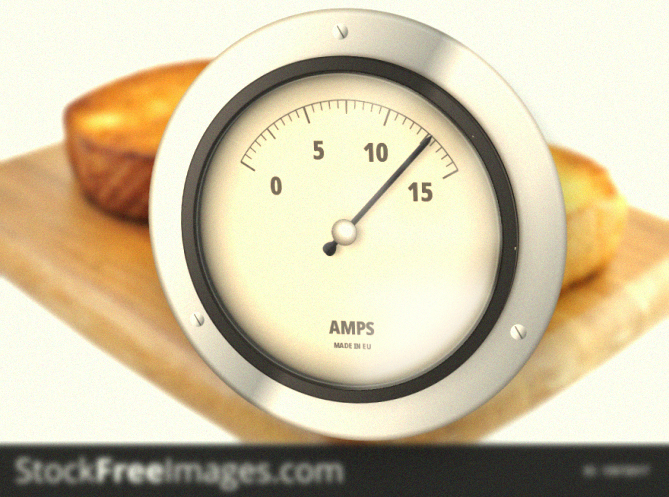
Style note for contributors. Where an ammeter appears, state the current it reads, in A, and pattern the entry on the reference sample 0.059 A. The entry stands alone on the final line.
12.75 A
